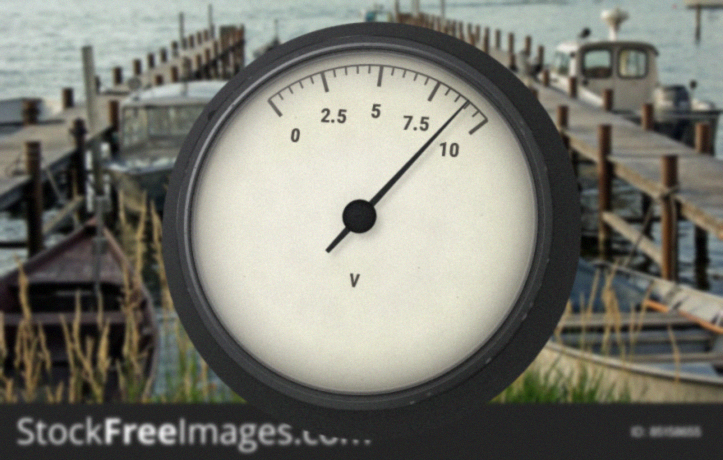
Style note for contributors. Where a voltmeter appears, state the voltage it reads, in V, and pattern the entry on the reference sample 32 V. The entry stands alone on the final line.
9 V
